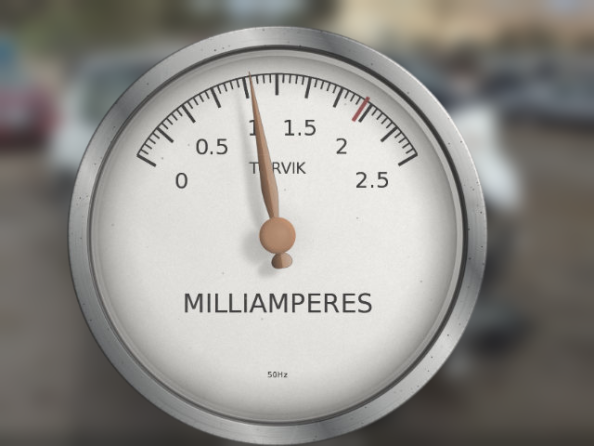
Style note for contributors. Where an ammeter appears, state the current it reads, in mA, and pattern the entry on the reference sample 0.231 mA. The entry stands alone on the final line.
1.05 mA
